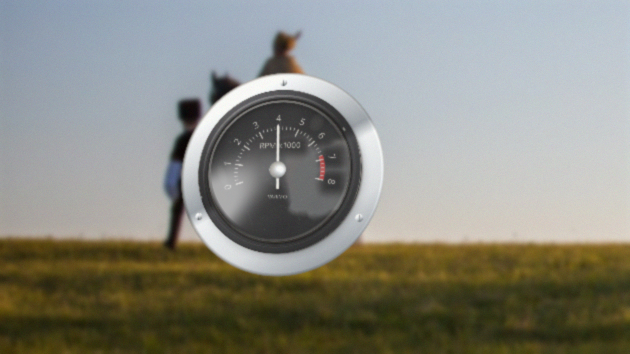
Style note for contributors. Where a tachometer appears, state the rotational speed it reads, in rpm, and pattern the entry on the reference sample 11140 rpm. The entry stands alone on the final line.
4000 rpm
